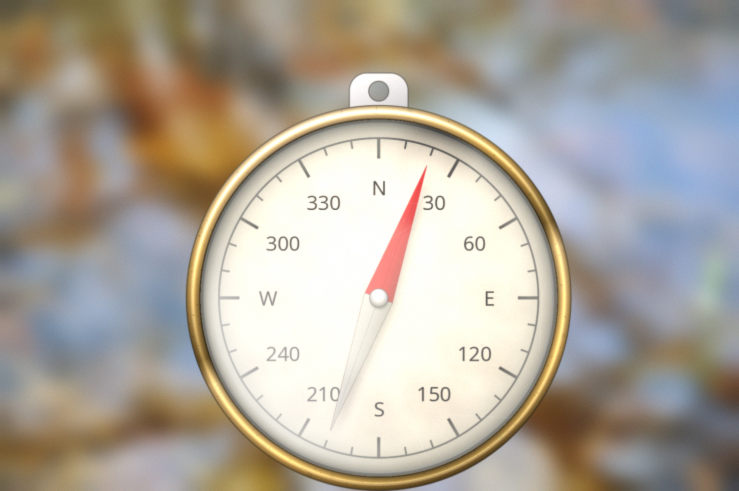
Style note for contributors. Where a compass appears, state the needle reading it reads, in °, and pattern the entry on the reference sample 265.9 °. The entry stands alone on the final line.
20 °
